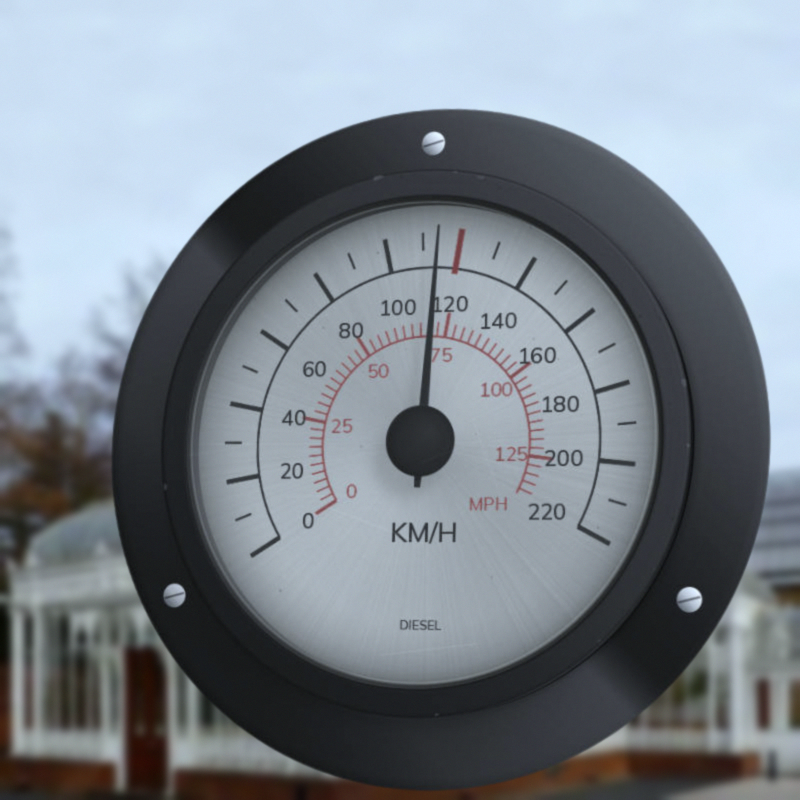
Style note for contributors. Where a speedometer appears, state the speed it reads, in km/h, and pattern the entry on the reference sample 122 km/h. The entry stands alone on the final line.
115 km/h
